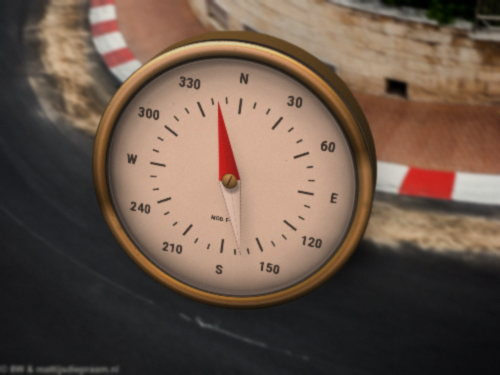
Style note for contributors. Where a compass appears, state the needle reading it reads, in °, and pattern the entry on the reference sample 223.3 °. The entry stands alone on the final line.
345 °
